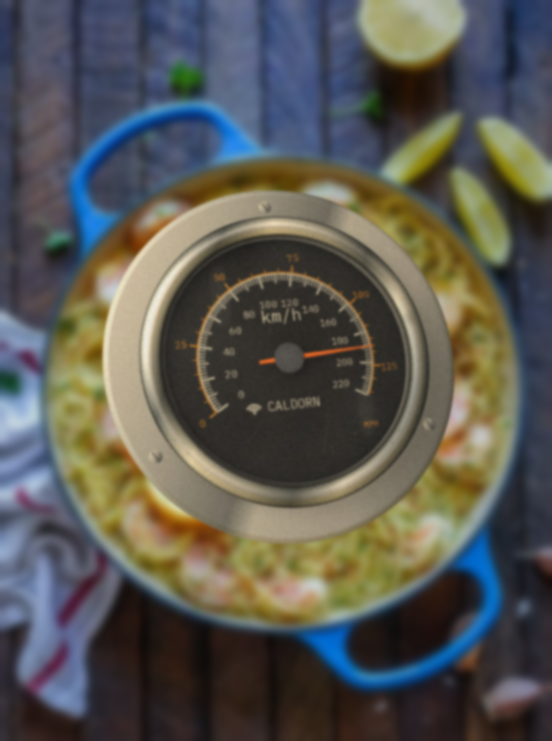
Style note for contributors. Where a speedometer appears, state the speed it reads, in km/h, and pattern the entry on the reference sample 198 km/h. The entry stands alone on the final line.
190 km/h
